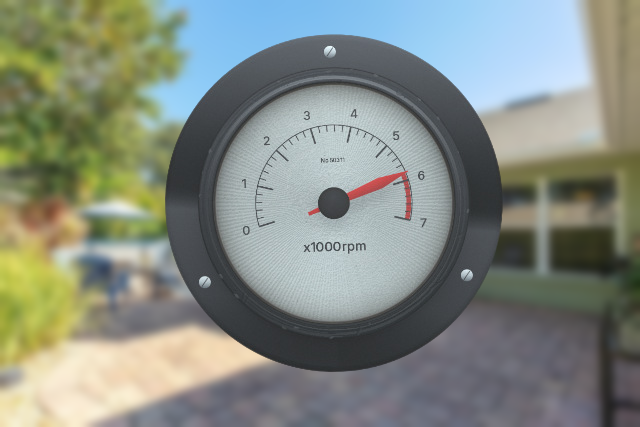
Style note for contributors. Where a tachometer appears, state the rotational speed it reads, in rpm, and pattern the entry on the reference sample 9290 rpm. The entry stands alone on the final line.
5800 rpm
